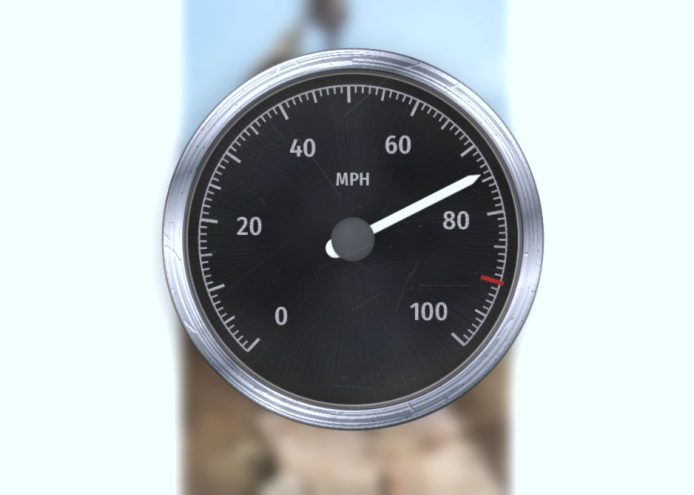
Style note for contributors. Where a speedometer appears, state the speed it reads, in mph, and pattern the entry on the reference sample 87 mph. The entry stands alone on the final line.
74 mph
